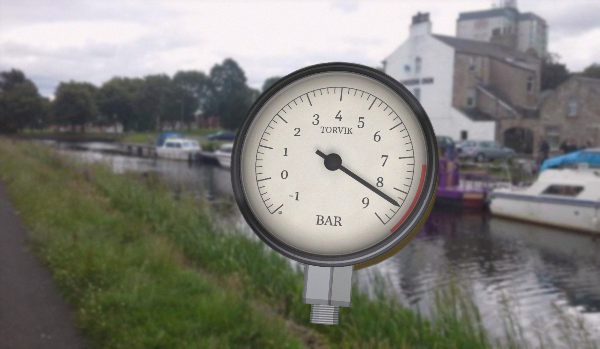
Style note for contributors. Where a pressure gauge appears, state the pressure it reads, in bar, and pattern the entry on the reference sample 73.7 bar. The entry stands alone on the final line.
8.4 bar
